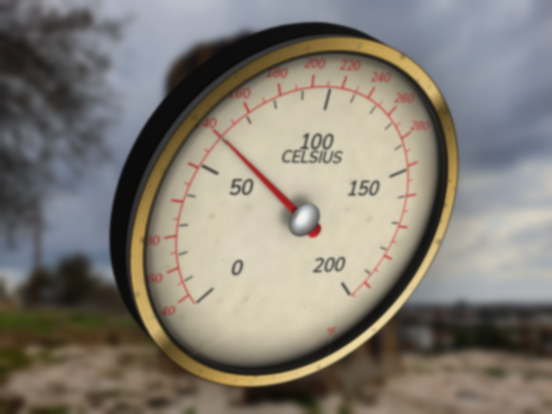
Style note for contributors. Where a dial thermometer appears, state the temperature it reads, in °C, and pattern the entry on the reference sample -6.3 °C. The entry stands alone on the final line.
60 °C
